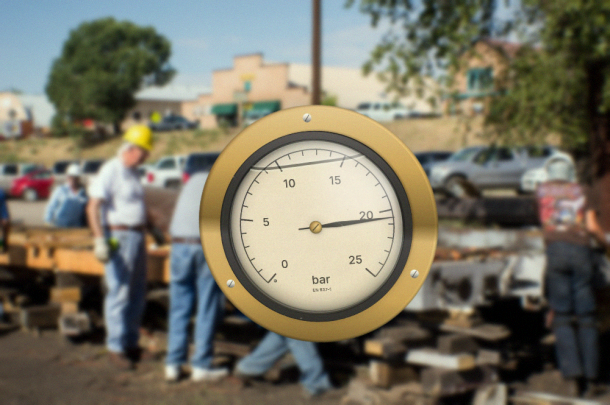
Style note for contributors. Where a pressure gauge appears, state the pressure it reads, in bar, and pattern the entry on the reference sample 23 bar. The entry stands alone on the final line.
20.5 bar
